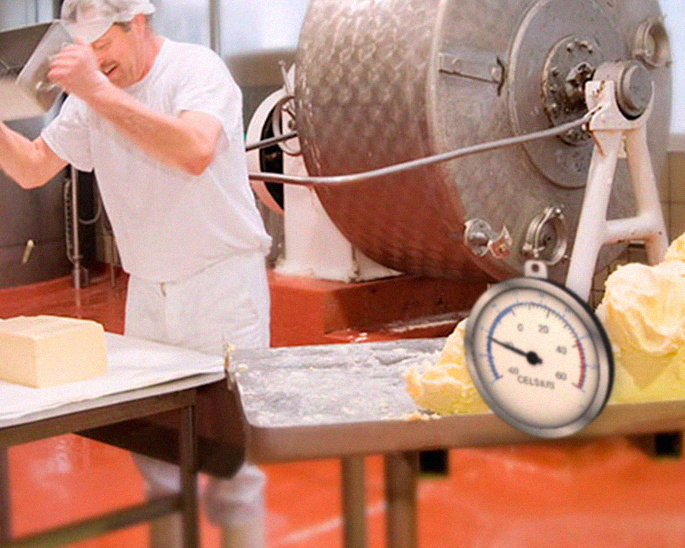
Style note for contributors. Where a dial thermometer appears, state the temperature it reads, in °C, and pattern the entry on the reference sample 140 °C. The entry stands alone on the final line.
-20 °C
